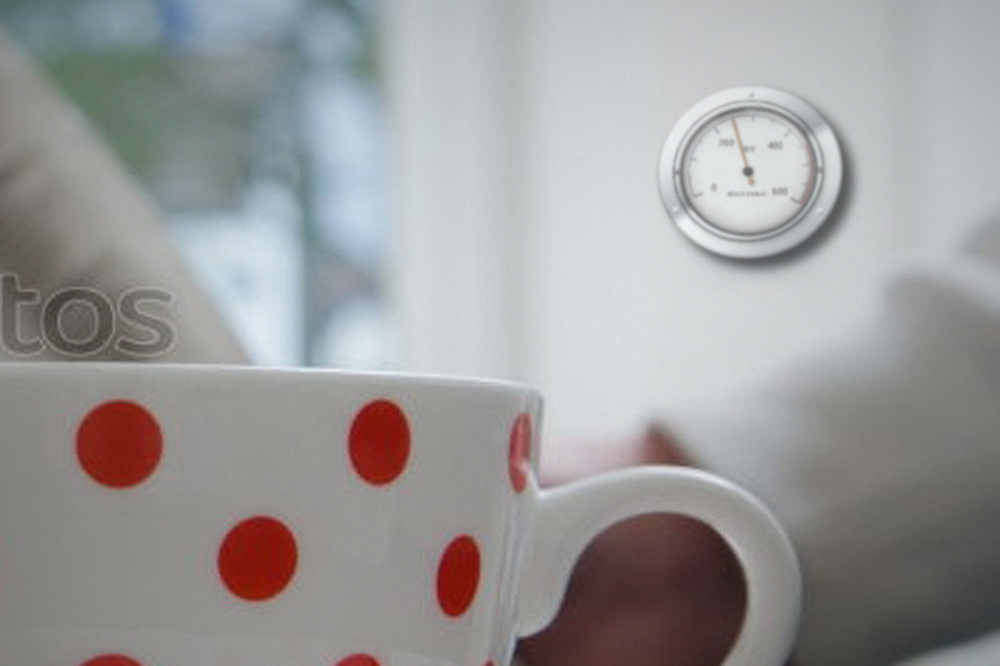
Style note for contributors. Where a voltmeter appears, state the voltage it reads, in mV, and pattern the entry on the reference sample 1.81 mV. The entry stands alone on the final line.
250 mV
